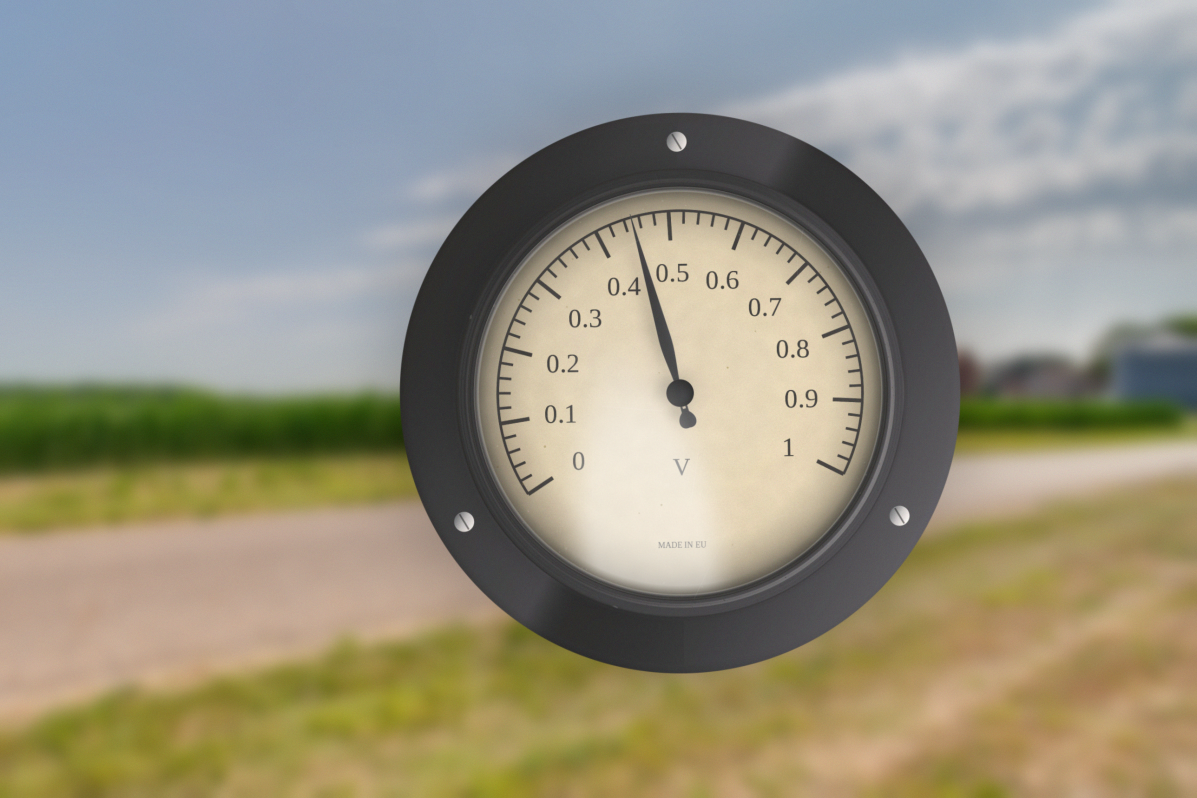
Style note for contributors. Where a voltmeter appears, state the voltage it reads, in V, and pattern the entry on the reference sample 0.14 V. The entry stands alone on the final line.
0.45 V
